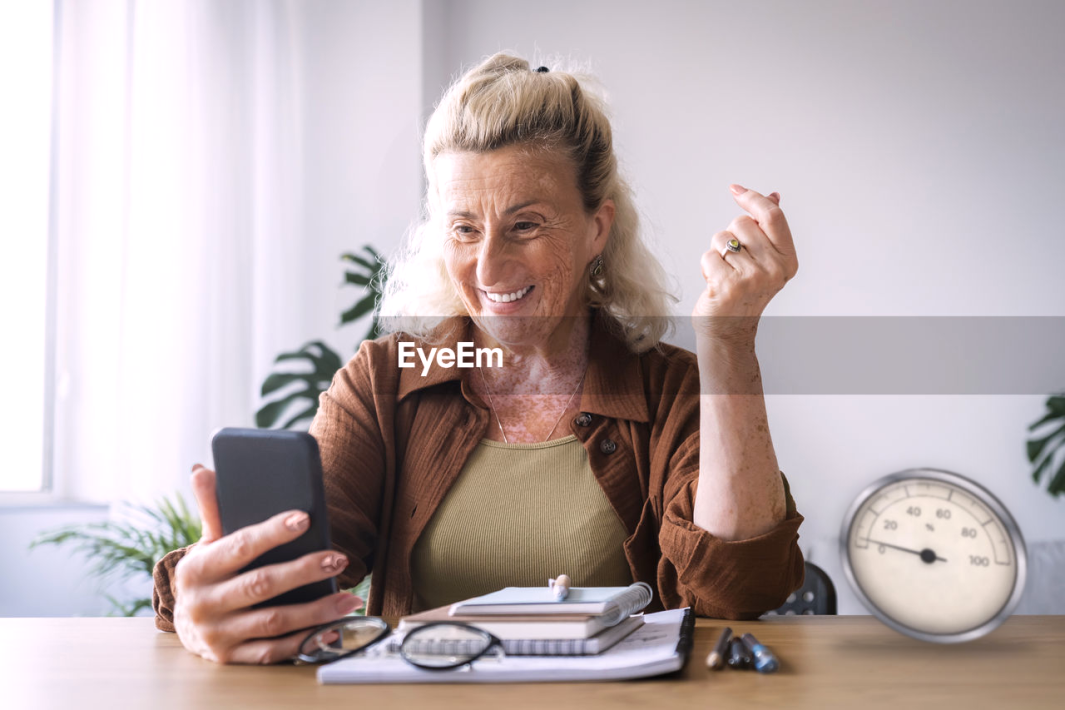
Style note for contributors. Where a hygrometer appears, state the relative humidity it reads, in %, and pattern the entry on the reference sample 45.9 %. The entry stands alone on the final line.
5 %
